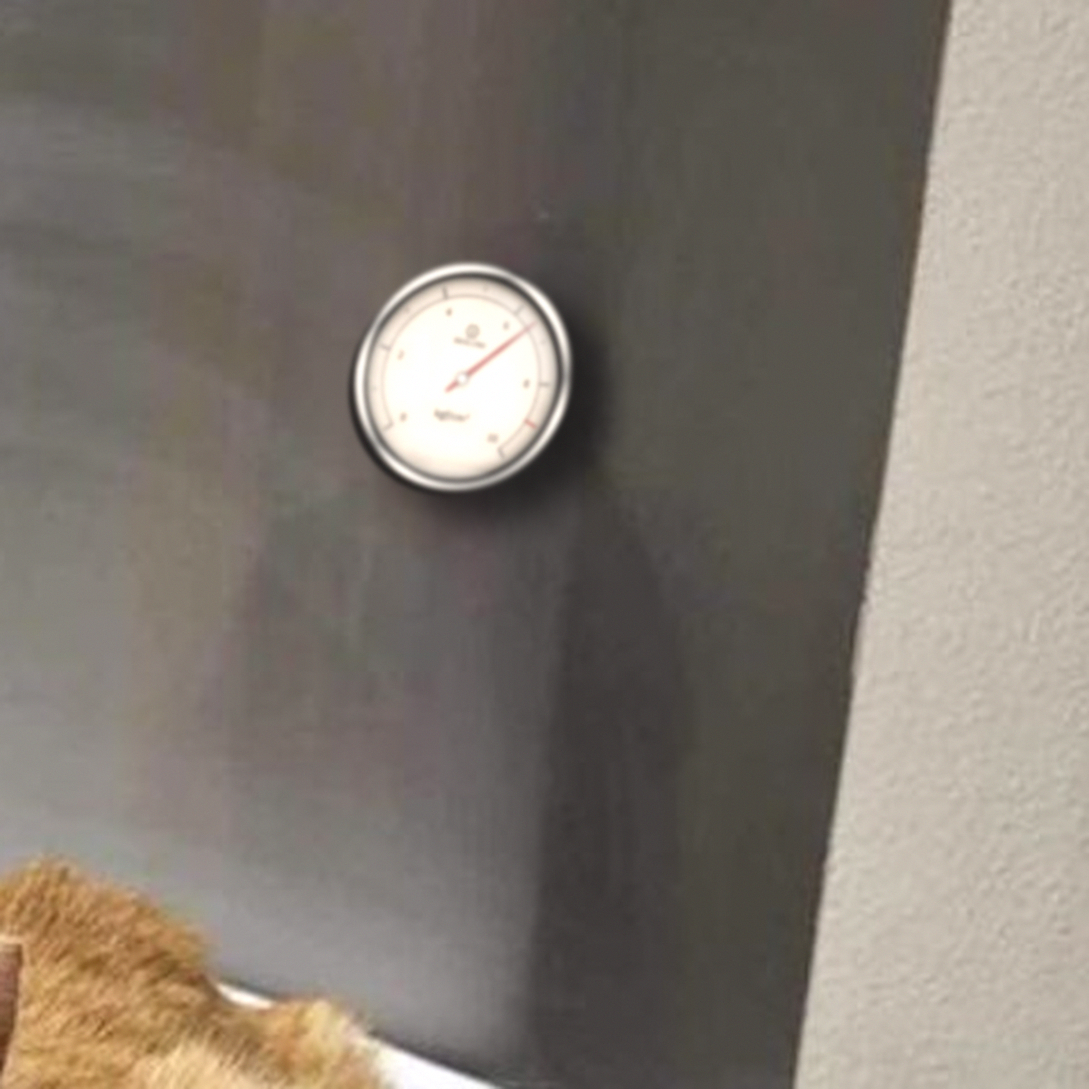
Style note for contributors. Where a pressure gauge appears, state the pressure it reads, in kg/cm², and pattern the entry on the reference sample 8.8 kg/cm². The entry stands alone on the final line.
6.5 kg/cm²
